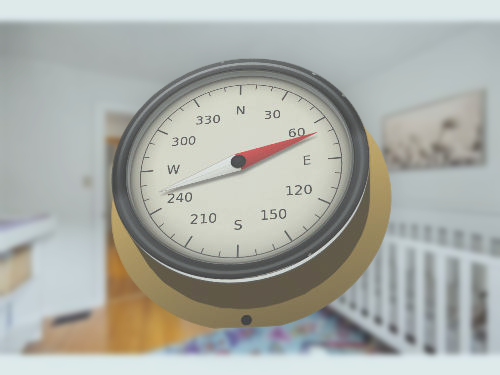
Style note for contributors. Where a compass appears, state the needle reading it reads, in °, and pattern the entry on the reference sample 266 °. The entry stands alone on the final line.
70 °
